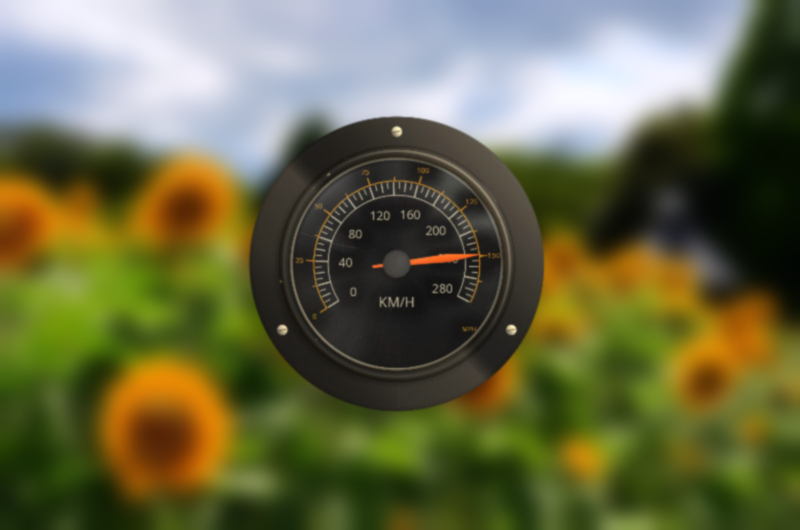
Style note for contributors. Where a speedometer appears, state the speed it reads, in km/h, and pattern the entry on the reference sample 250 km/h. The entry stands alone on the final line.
240 km/h
